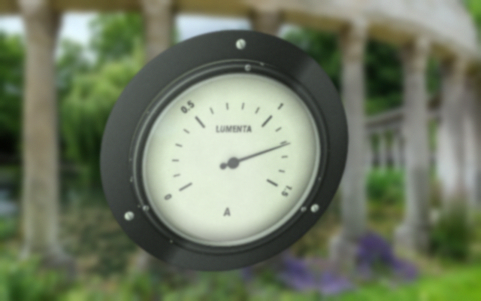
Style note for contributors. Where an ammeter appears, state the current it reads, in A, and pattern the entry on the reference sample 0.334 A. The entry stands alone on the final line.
1.2 A
